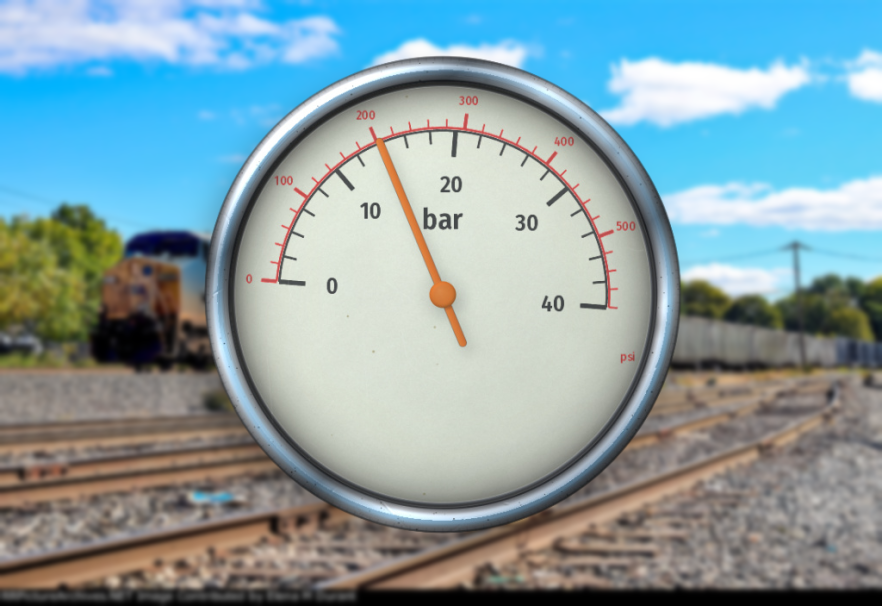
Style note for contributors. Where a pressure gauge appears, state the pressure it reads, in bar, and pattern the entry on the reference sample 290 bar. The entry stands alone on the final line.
14 bar
